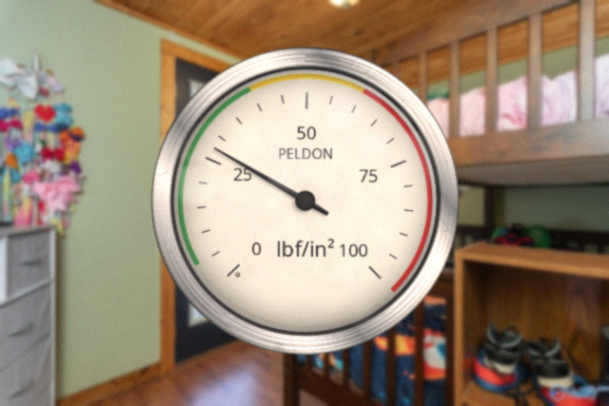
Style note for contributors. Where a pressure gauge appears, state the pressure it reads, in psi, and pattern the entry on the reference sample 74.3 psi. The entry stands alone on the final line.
27.5 psi
